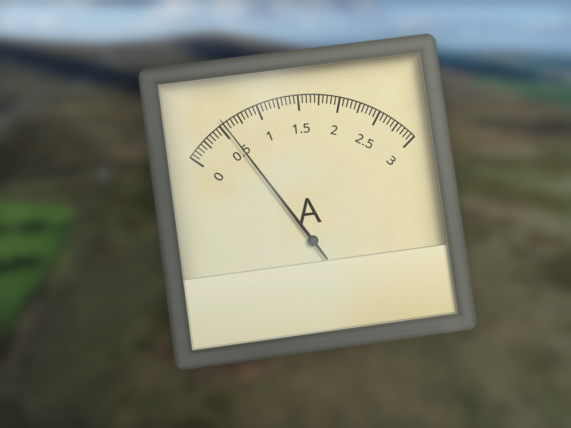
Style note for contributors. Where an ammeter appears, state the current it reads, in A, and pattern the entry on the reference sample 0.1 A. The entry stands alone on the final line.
0.55 A
